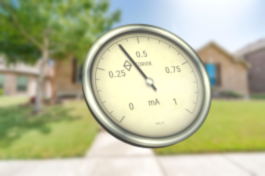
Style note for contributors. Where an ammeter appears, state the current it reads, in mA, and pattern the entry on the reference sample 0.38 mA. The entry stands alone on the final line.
0.4 mA
